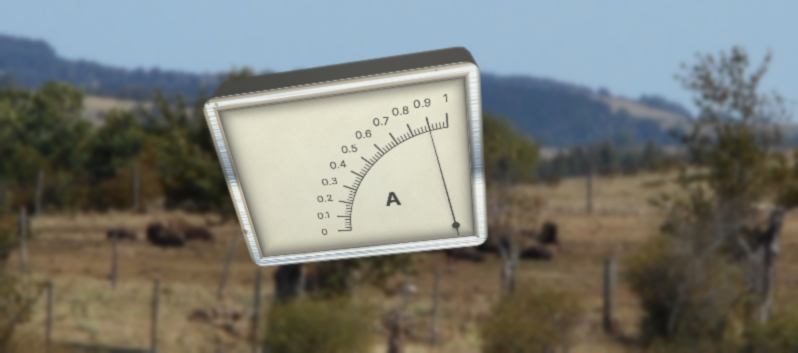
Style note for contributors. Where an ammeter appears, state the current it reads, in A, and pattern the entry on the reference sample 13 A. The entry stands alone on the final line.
0.9 A
